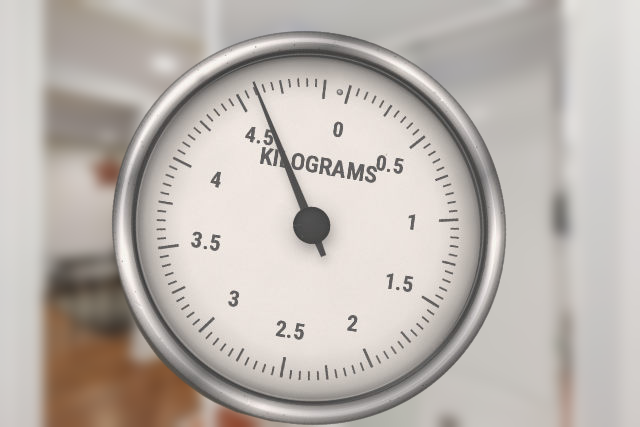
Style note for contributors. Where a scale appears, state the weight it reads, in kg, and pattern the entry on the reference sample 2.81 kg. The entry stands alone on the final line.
4.6 kg
